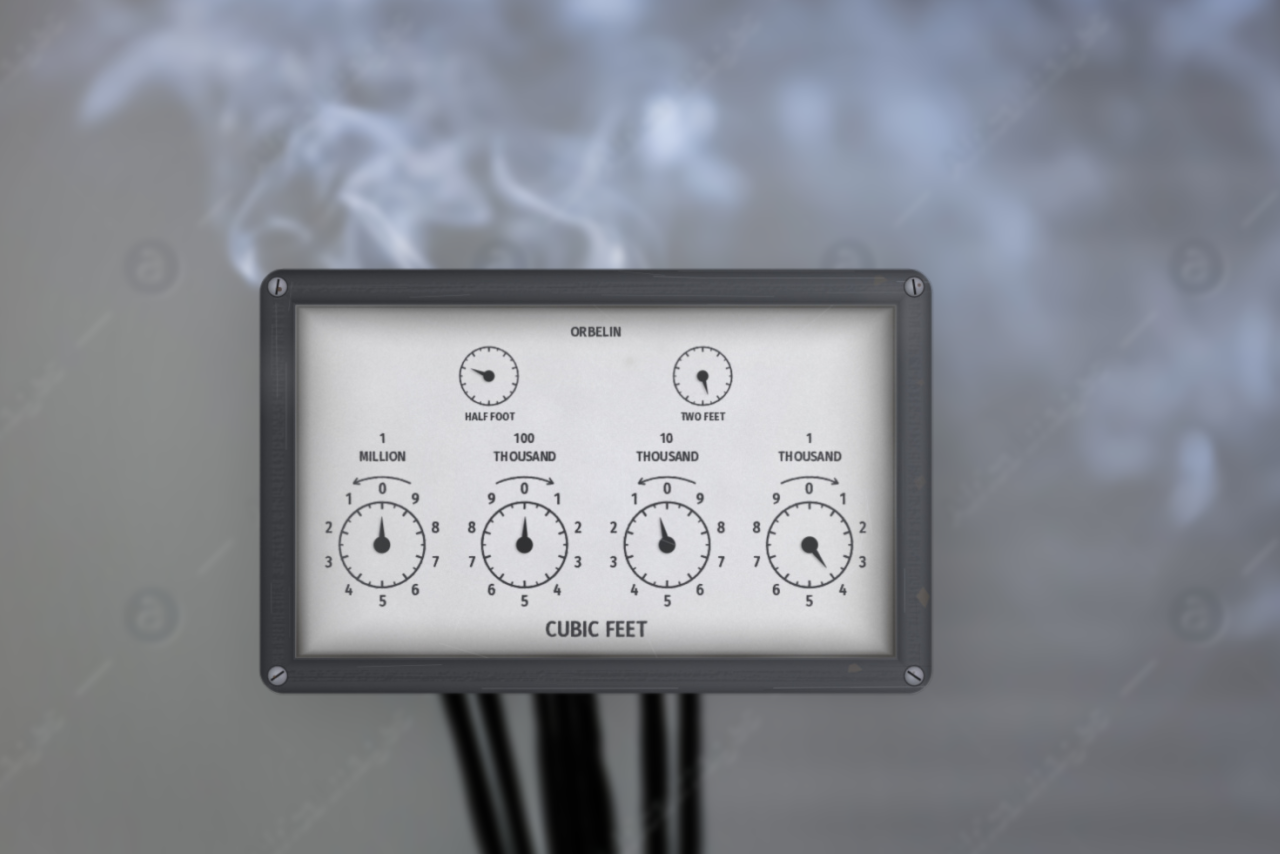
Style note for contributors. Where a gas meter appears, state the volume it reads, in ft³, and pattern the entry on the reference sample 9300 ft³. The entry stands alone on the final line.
400 ft³
